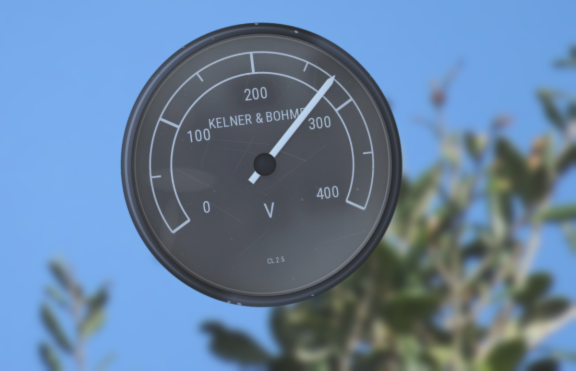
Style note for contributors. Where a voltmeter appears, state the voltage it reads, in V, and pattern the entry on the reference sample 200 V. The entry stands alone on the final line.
275 V
